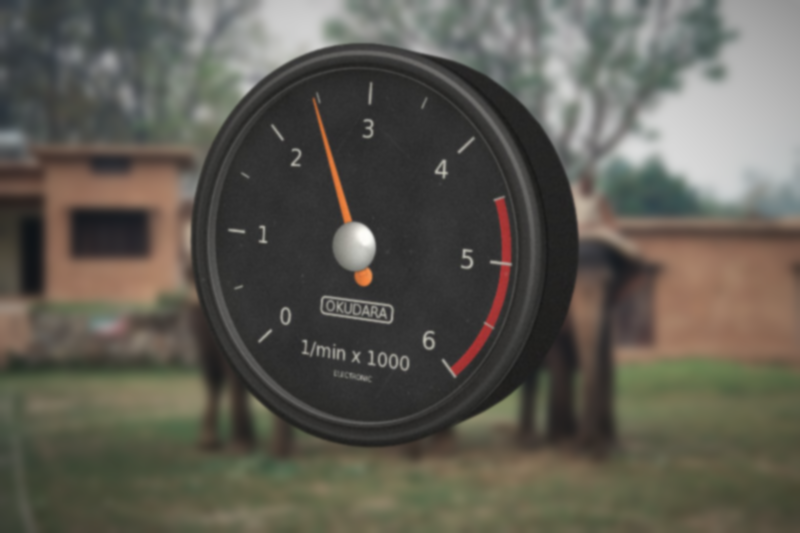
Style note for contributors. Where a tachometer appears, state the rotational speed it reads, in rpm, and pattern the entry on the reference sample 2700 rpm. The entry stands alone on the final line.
2500 rpm
